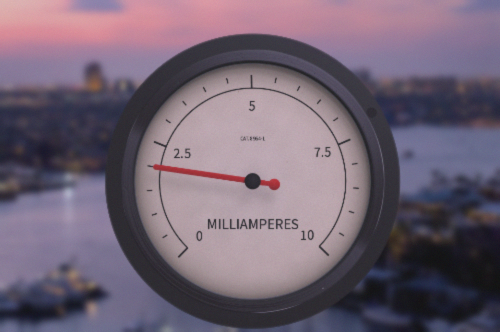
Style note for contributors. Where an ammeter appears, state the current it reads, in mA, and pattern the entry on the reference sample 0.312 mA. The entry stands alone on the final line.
2 mA
